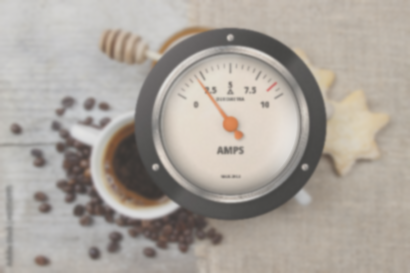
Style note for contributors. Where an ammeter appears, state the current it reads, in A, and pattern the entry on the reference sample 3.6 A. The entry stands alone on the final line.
2 A
